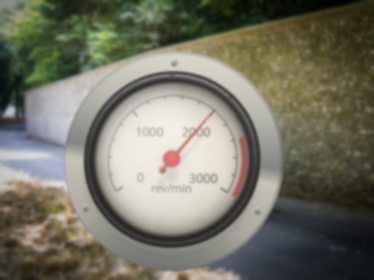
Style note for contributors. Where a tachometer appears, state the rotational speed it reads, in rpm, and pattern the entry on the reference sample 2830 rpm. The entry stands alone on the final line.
2000 rpm
